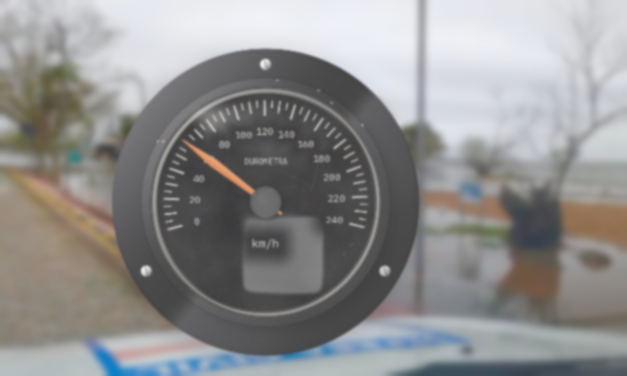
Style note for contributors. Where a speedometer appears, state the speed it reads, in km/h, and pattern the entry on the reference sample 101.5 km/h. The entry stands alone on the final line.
60 km/h
